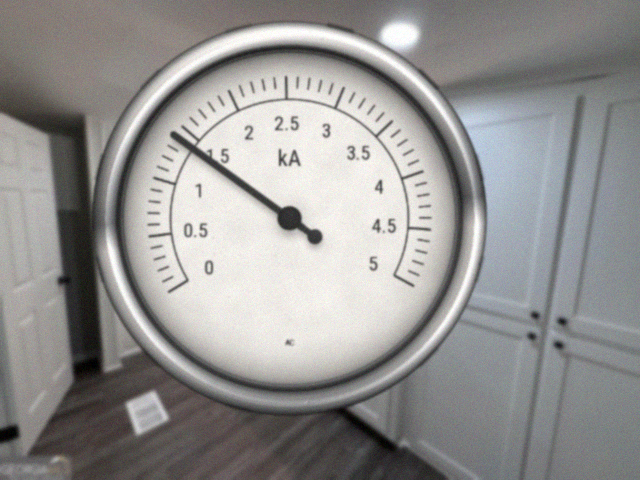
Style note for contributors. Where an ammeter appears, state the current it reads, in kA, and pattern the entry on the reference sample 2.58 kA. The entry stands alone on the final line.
1.4 kA
